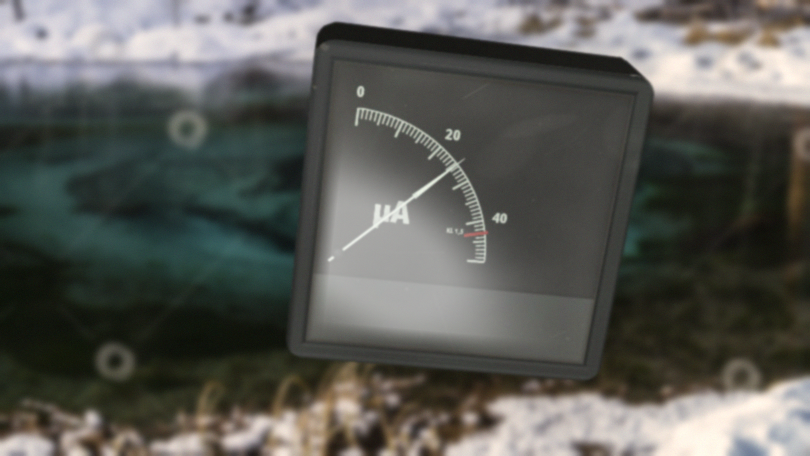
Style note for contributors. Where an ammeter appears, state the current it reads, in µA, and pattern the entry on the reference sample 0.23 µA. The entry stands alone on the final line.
25 µA
